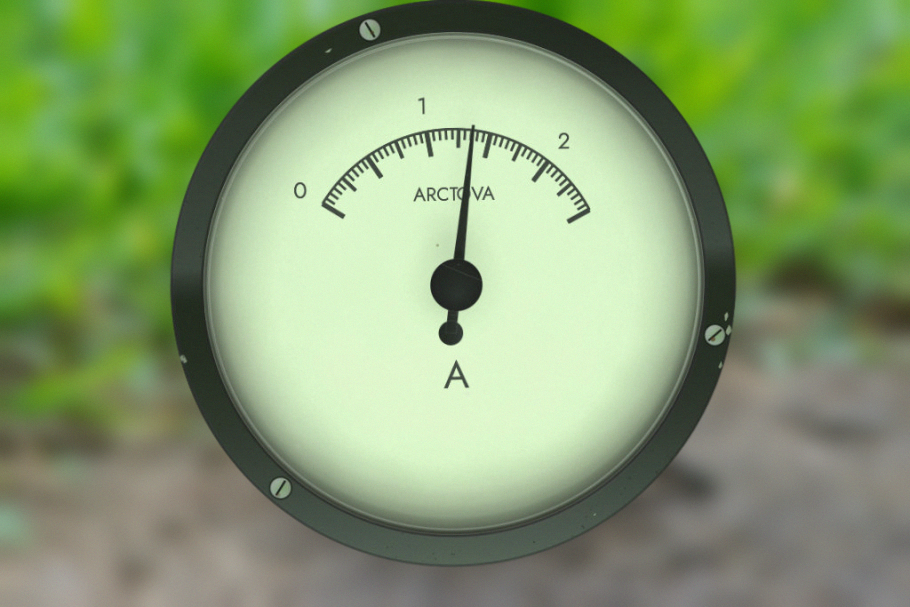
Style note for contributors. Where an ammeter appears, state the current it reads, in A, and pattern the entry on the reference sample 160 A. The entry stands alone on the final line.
1.35 A
